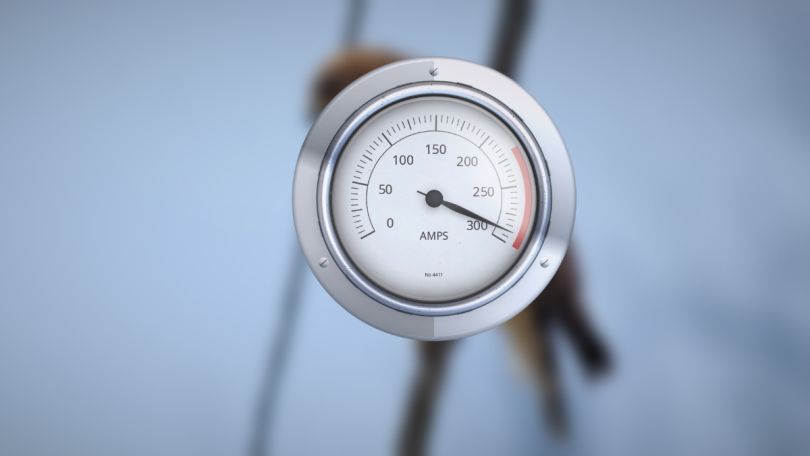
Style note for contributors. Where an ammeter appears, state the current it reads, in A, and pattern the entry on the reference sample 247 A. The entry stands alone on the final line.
290 A
